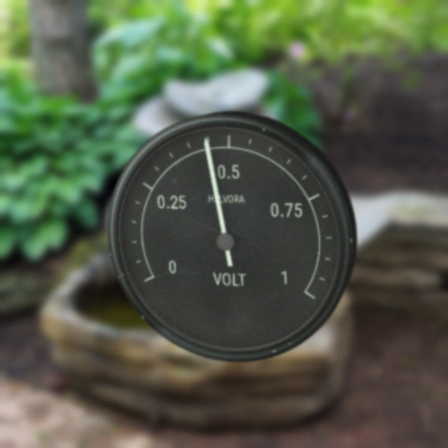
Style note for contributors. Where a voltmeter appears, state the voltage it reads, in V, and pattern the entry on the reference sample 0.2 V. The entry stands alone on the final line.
0.45 V
